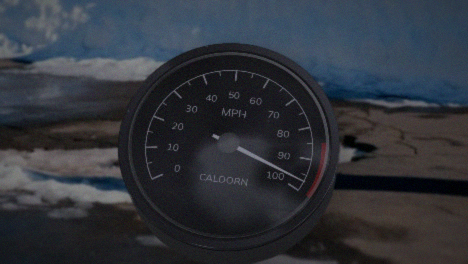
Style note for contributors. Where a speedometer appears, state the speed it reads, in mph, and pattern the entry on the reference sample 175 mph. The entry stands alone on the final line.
97.5 mph
